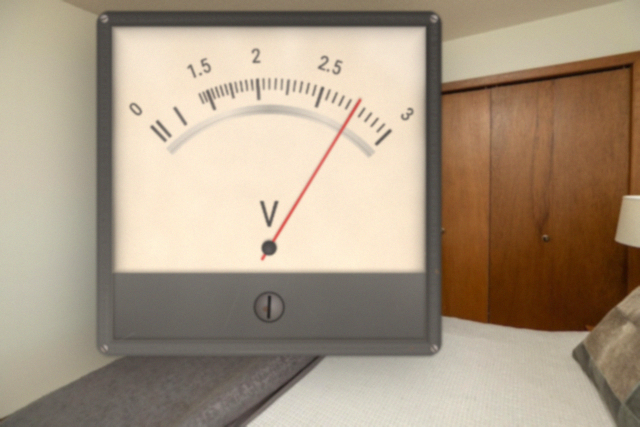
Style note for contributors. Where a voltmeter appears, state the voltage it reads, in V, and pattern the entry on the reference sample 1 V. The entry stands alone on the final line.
2.75 V
